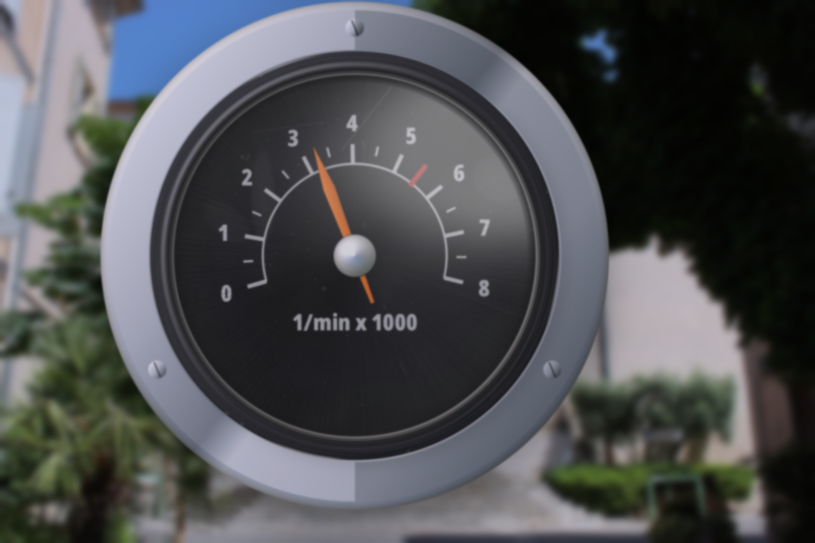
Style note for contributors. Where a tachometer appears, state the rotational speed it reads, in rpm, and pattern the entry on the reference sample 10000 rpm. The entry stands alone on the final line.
3250 rpm
